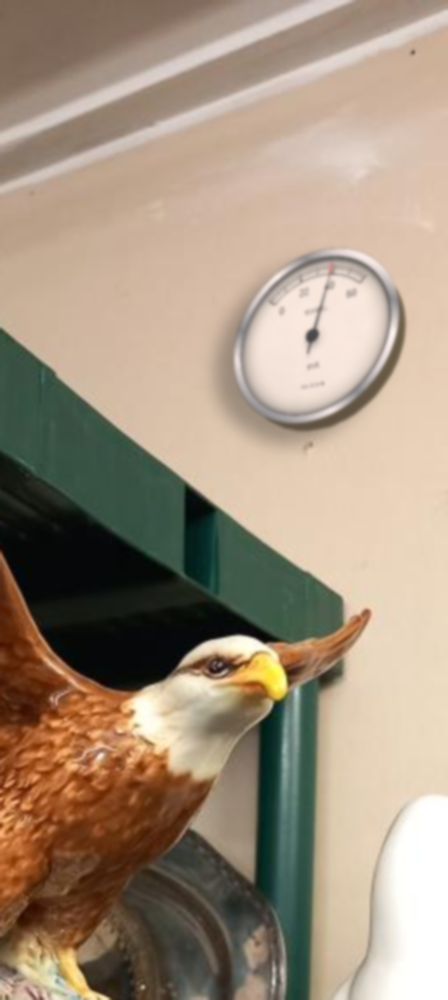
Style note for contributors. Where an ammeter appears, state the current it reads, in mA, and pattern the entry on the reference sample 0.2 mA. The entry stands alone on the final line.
40 mA
